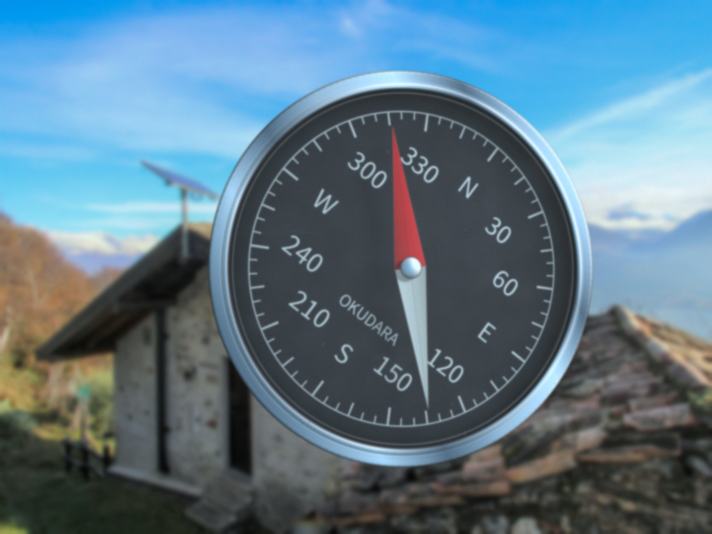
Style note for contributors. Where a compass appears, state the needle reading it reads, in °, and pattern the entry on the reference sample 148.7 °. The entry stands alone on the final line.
315 °
